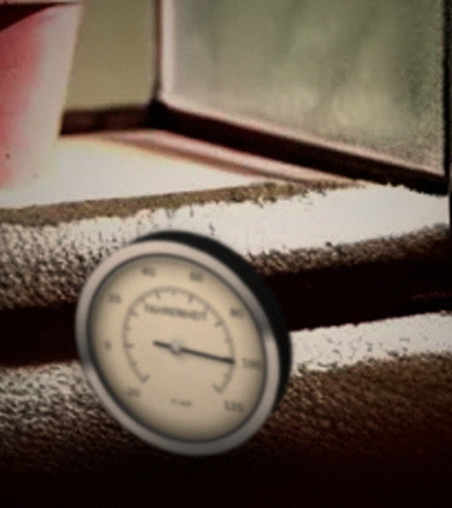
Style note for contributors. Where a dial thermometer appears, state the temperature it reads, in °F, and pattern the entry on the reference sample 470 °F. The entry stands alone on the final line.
100 °F
